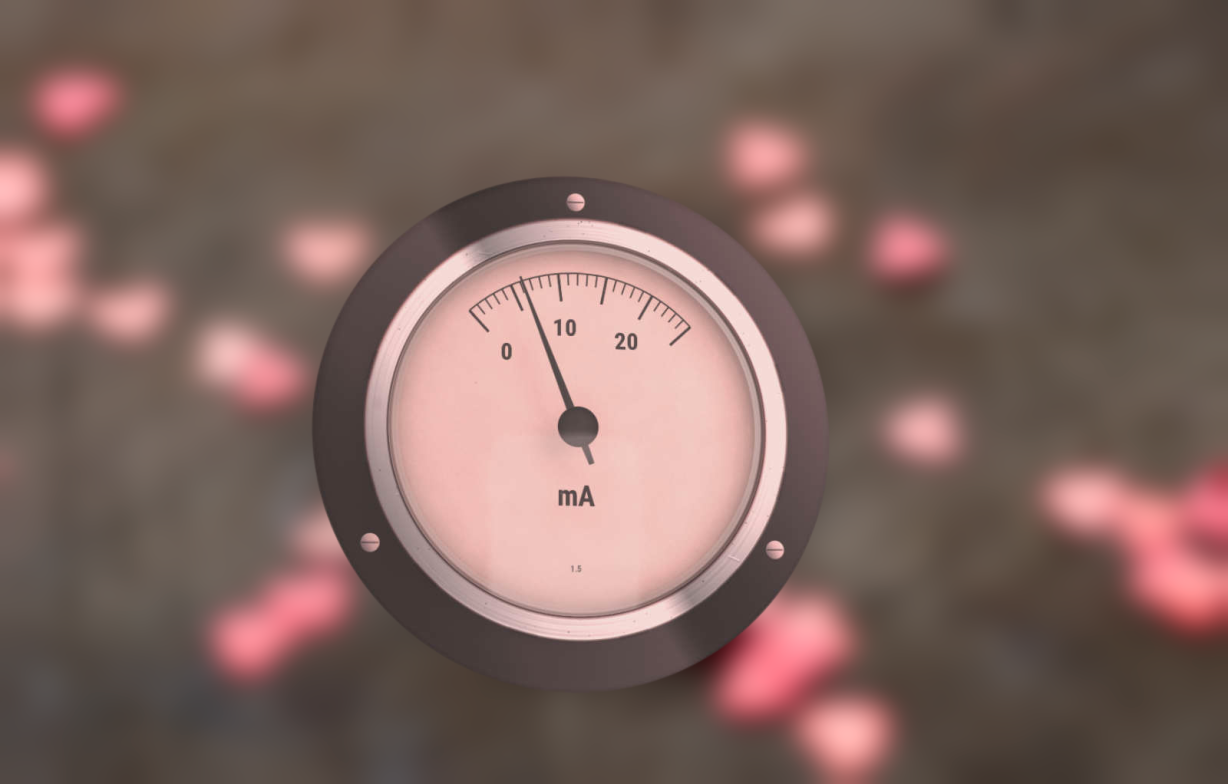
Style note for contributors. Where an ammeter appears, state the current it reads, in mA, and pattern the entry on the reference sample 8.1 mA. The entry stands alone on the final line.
6 mA
